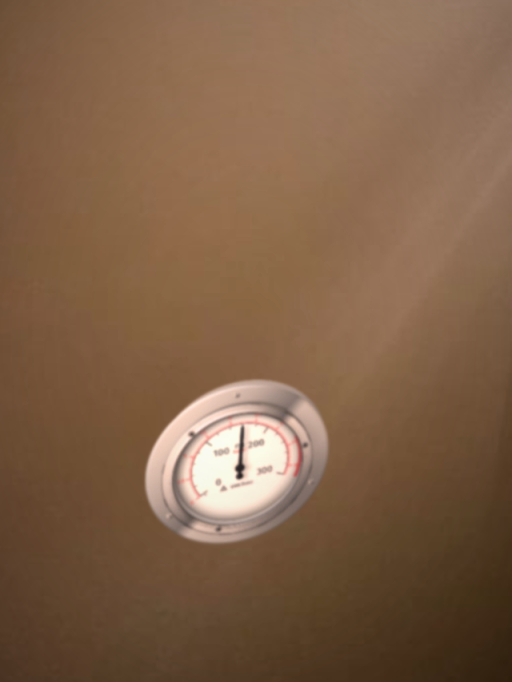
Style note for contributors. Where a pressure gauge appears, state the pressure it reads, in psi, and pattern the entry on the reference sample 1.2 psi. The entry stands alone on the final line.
160 psi
